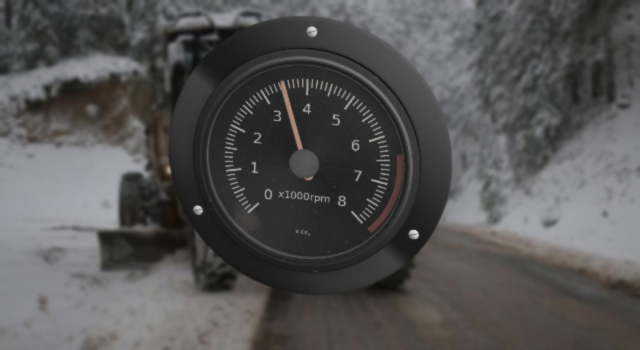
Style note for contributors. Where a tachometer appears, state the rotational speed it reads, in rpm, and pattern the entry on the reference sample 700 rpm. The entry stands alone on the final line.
3500 rpm
